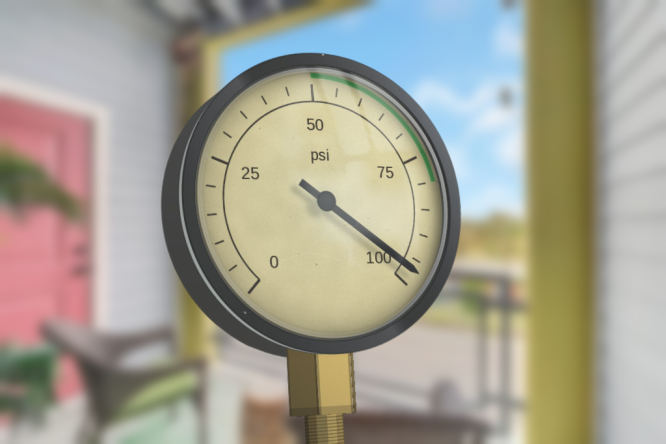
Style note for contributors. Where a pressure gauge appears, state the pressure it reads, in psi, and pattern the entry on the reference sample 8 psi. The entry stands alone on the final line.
97.5 psi
